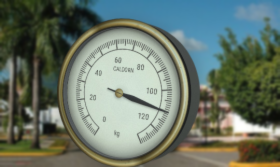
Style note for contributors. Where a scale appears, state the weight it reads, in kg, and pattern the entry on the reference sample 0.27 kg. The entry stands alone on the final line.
110 kg
